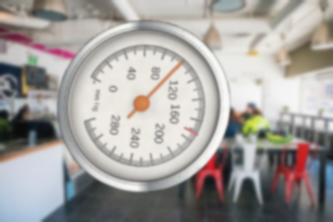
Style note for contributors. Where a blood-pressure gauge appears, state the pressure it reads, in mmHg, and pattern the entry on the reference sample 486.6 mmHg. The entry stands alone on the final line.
100 mmHg
